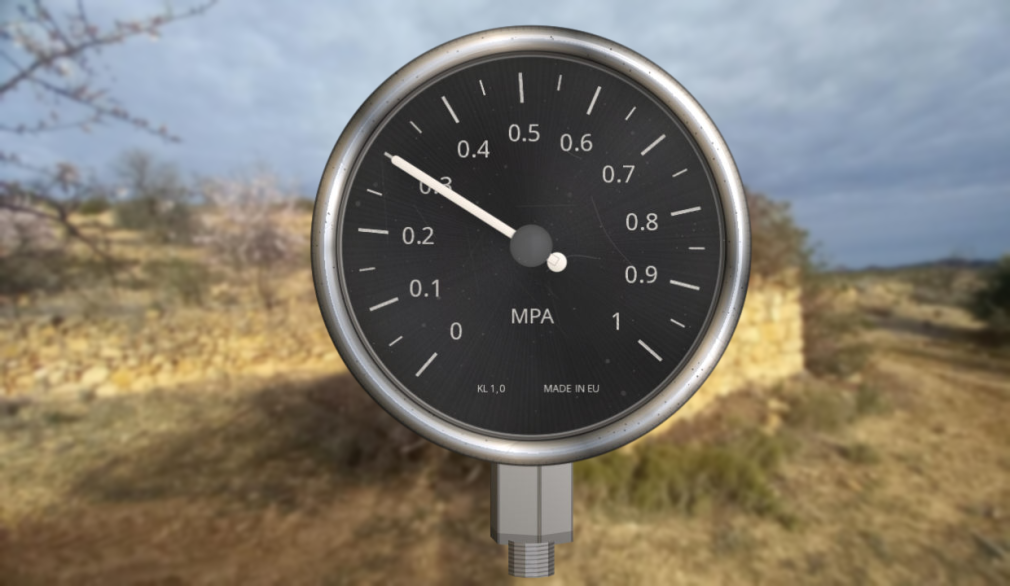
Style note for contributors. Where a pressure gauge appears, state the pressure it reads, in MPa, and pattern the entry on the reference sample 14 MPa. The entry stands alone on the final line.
0.3 MPa
